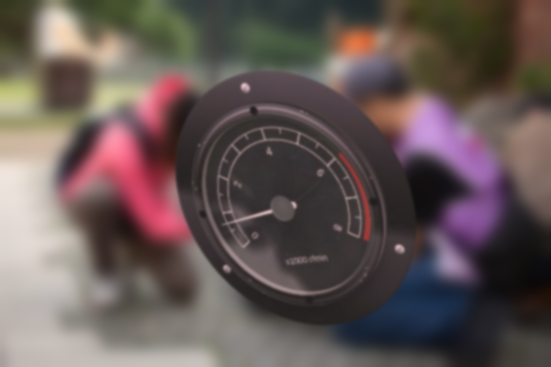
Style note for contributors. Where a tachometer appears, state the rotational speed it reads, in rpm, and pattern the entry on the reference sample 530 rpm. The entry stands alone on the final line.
750 rpm
